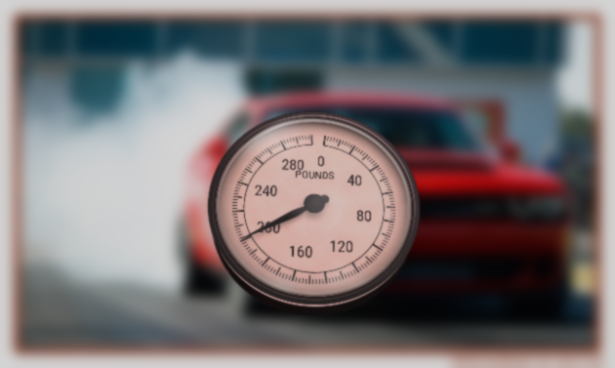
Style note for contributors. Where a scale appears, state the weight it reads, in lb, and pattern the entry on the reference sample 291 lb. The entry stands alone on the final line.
200 lb
